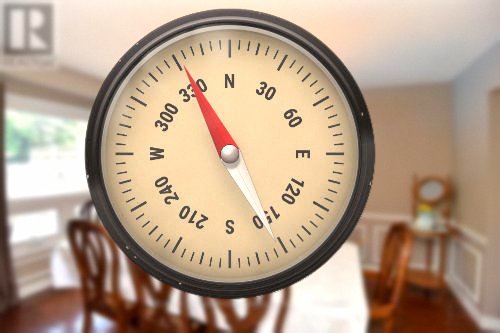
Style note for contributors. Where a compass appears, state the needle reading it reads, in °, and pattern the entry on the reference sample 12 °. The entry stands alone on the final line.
332.5 °
